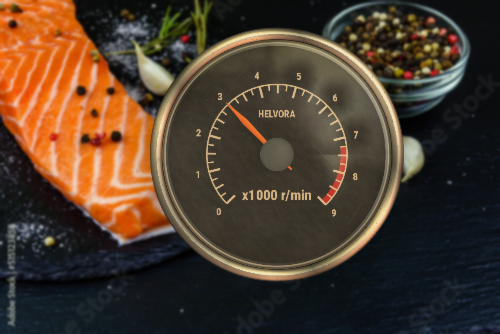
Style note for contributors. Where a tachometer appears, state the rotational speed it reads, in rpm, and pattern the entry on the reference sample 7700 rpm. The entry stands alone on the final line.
3000 rpm
